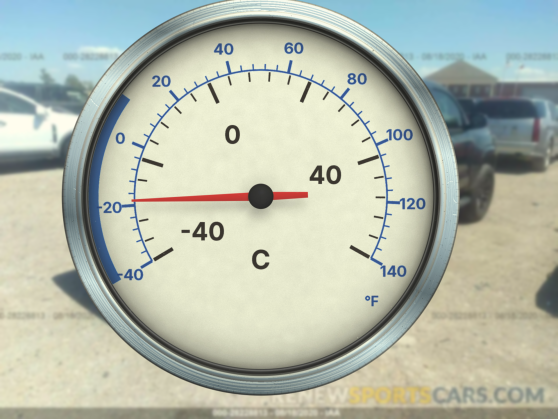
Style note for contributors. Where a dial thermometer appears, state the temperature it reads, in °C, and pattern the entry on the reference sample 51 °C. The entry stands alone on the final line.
-28 °C
